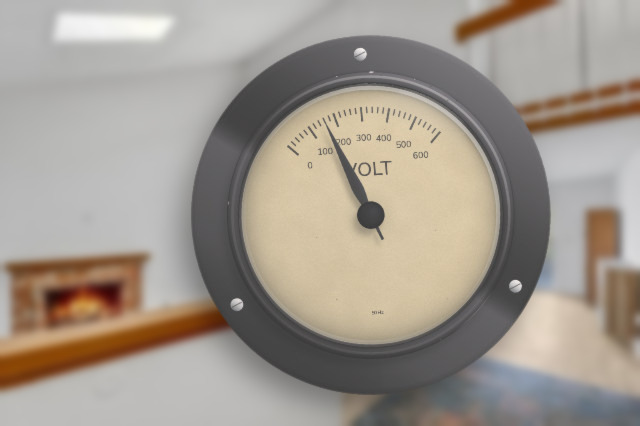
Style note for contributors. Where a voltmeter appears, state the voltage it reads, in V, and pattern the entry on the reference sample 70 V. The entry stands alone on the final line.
160 V
